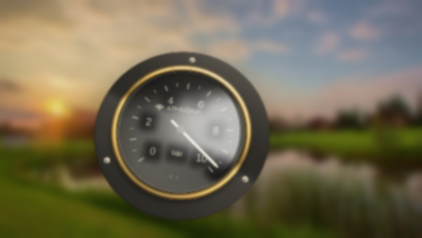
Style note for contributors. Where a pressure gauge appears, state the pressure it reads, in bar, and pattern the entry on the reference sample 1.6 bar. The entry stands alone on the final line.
9.75 bar
